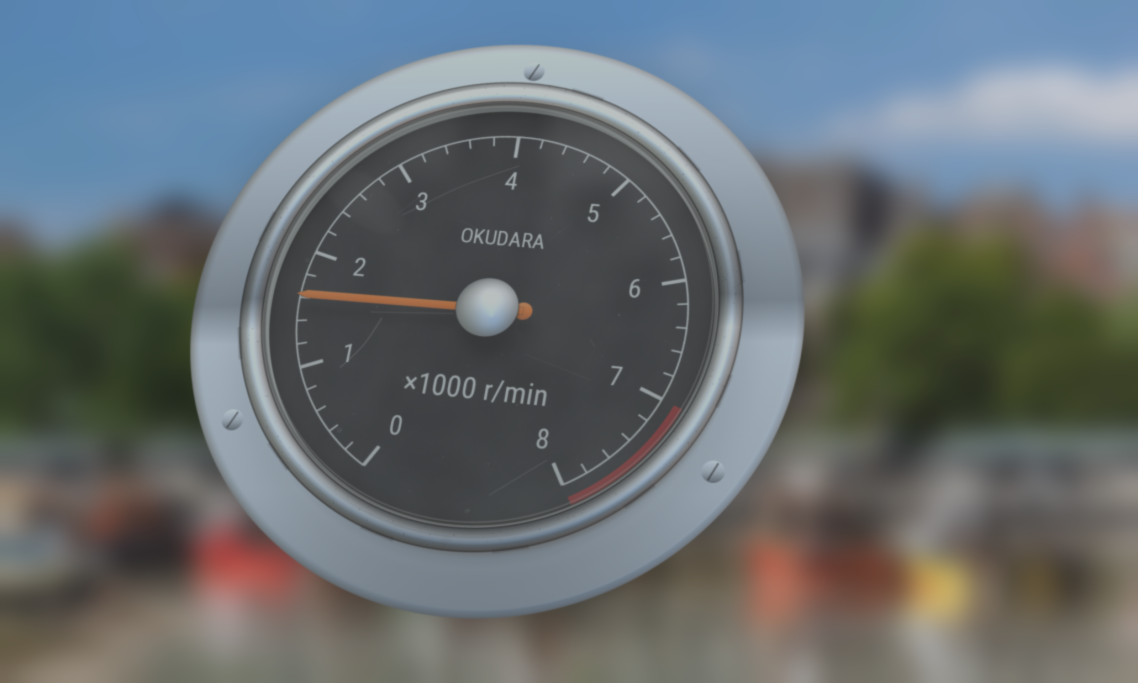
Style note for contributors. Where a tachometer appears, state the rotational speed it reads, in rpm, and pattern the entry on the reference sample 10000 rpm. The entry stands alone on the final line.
1600 rpm
